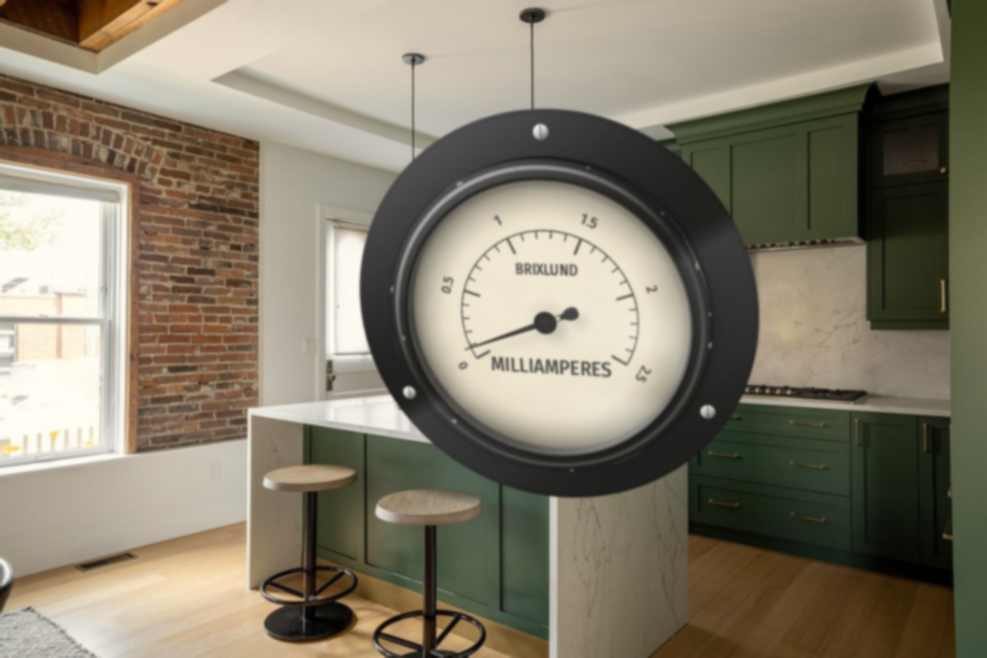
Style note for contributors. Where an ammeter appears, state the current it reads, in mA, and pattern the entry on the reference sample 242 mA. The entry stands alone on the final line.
0.1 mA
